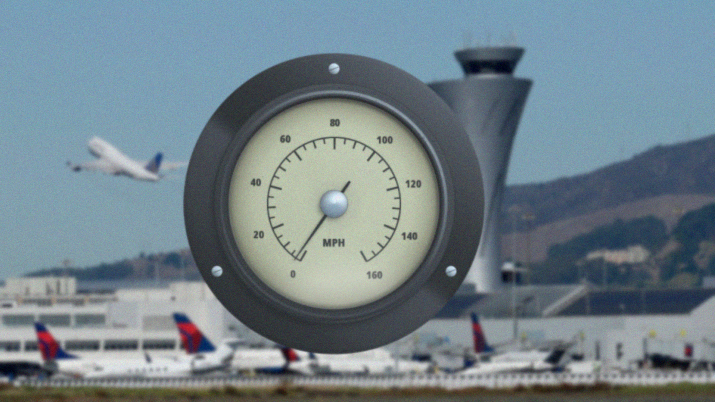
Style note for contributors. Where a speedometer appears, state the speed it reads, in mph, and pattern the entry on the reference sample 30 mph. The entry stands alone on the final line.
2.5 mph
